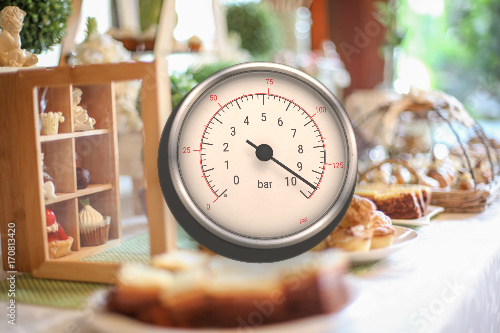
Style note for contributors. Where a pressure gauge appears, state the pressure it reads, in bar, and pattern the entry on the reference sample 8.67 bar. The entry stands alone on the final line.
9.6 bar
